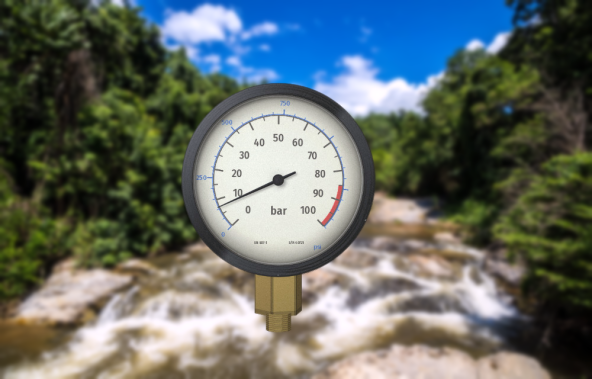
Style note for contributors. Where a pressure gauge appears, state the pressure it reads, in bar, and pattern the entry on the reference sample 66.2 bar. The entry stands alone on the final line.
7.5 bar
